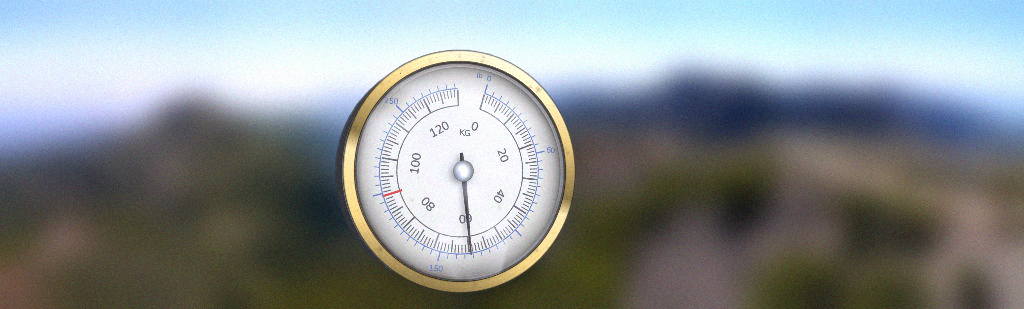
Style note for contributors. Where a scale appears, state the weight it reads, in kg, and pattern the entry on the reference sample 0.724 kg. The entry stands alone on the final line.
60 kg
